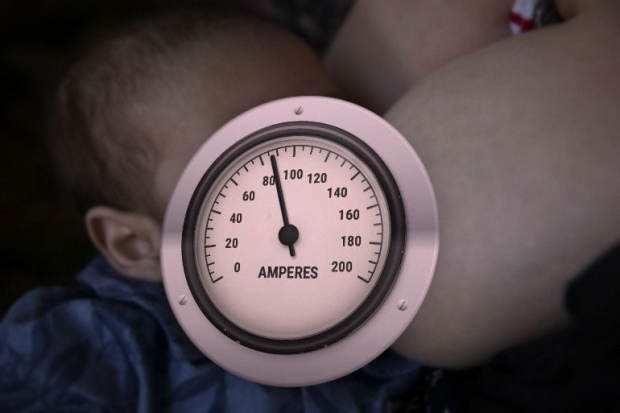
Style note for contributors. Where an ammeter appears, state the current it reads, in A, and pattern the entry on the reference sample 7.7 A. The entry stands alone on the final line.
87.5 A
